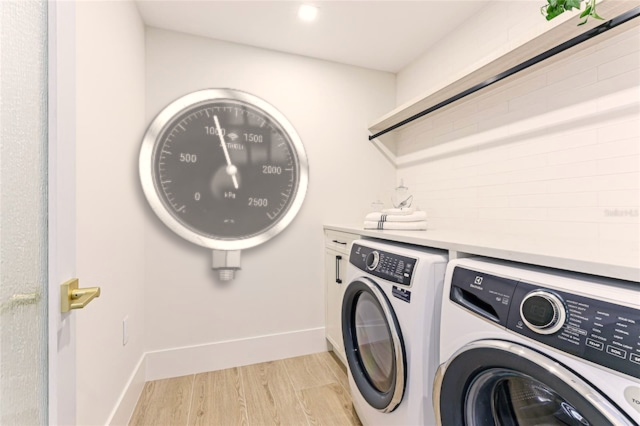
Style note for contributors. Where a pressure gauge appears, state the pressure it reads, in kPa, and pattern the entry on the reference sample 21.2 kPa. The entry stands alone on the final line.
1050 kPa
